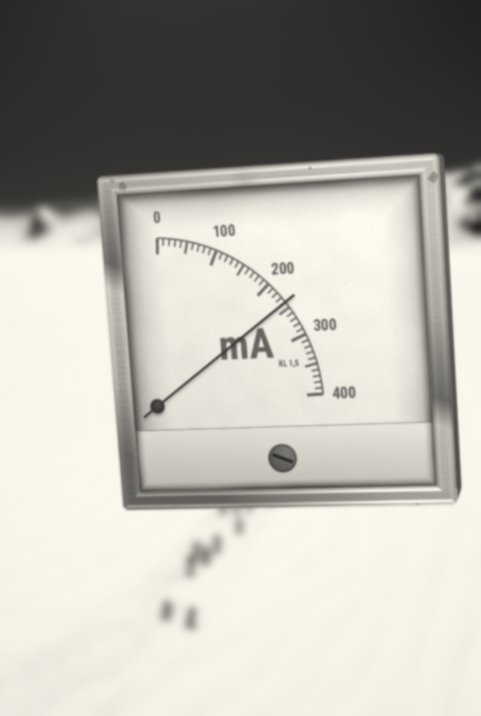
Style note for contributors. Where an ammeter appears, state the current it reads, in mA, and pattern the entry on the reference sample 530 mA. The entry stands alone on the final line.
240 mA
